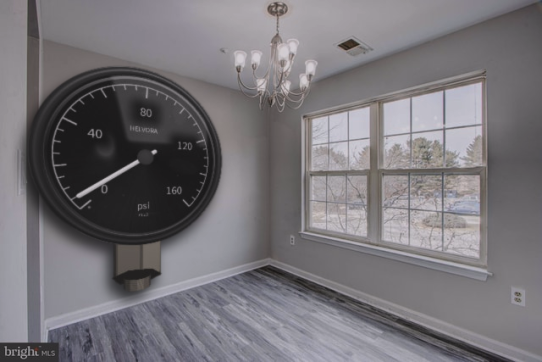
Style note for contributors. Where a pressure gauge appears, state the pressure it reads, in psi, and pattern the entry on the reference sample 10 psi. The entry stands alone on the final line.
5 psi
